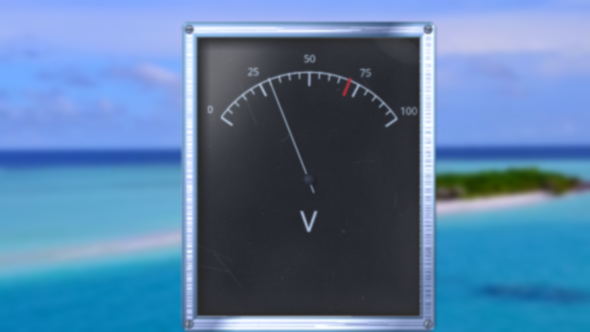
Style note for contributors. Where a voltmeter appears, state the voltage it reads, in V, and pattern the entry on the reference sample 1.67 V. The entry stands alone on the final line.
30 V
